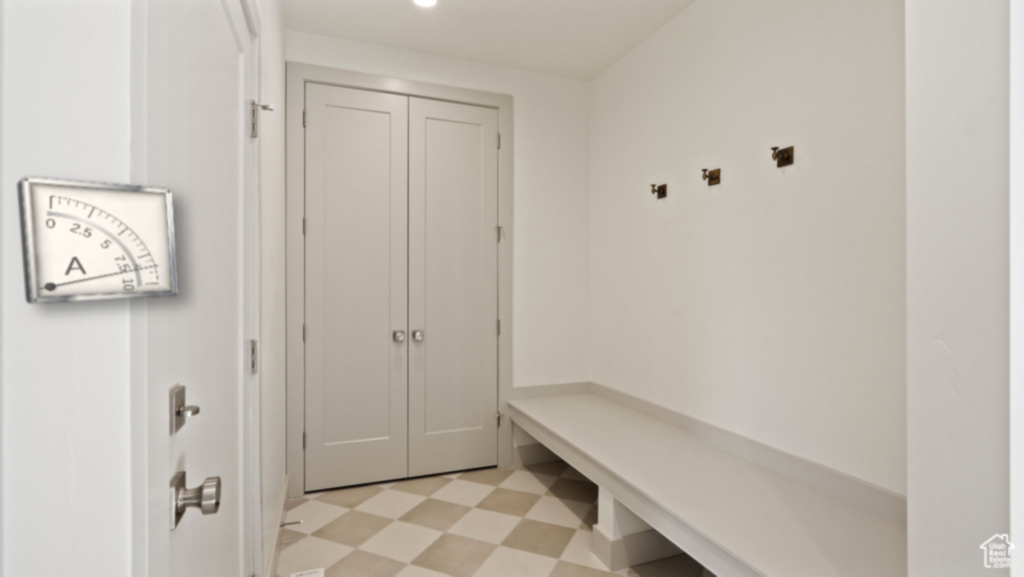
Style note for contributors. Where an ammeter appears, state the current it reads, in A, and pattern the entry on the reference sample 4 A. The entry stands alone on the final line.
8.5 A
